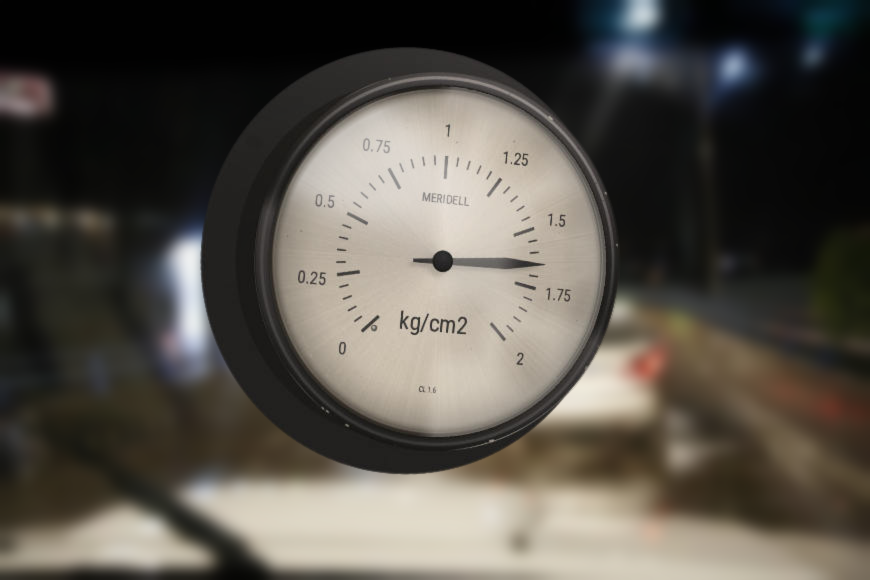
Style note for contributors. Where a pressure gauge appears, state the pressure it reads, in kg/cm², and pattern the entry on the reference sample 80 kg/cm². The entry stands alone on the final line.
1.65 kg/cm²
